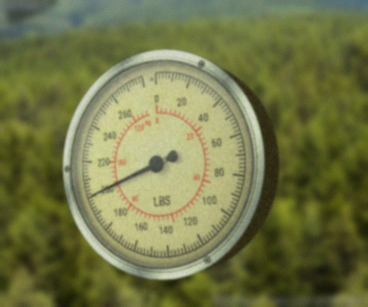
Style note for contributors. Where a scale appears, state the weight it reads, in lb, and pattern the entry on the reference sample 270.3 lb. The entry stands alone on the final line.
200 lb
